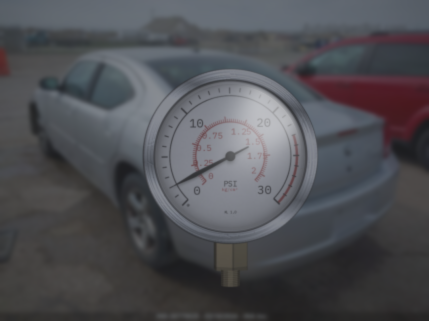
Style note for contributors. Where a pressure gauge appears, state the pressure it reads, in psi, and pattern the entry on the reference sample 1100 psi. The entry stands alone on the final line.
2 psi
